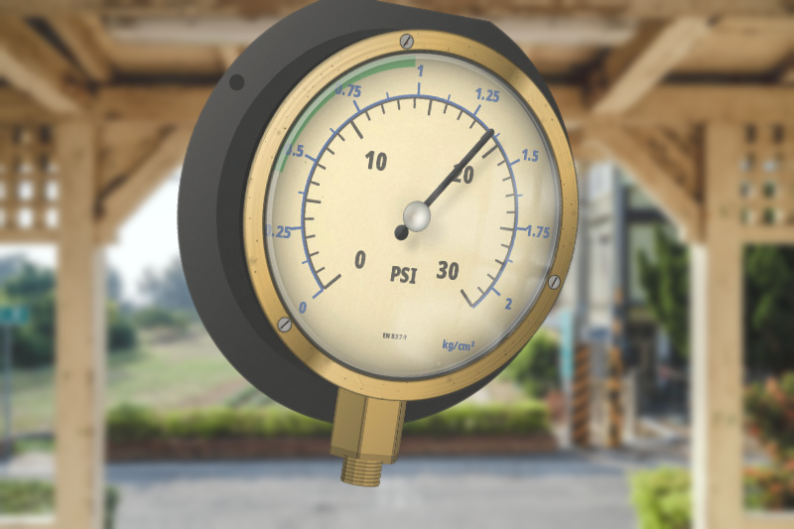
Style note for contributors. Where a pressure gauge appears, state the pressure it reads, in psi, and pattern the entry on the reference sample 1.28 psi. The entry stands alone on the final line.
19 psi
